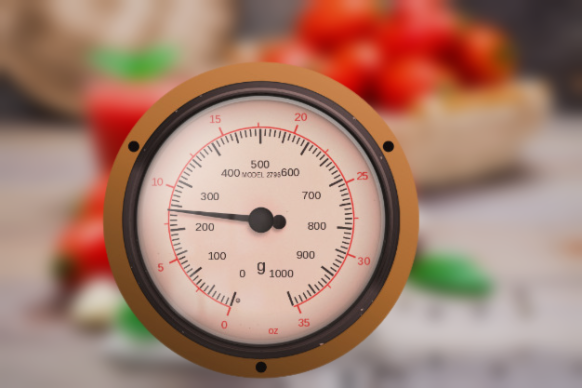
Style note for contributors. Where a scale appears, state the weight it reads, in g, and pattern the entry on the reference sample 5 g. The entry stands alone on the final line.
240 g
